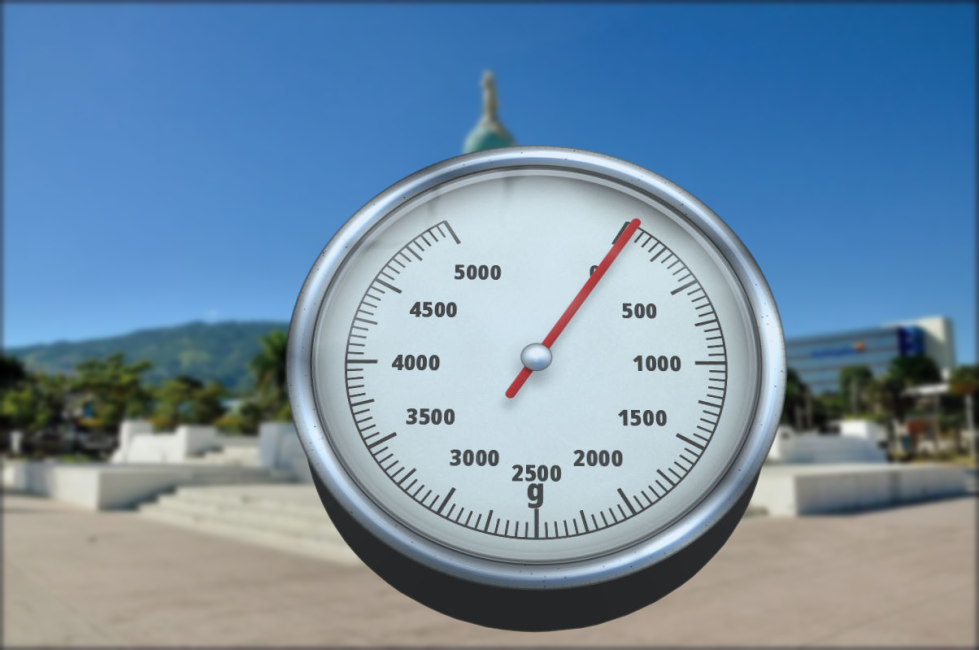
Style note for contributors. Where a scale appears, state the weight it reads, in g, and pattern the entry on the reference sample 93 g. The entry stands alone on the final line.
50 g
